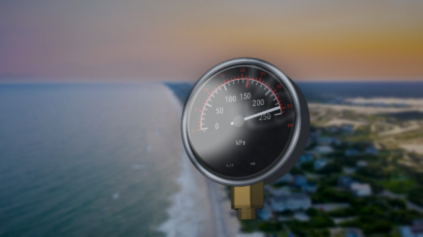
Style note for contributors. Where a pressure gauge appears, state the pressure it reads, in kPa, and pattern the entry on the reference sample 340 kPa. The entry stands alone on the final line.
240 kPa
